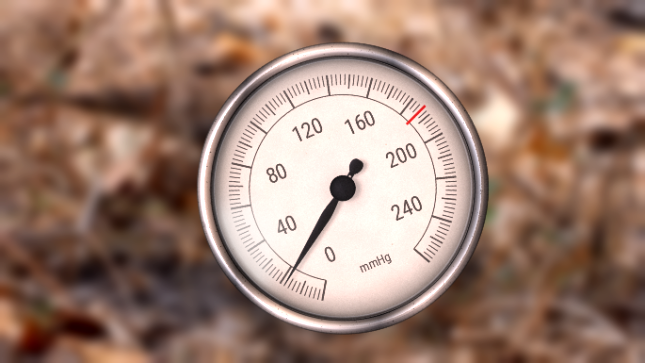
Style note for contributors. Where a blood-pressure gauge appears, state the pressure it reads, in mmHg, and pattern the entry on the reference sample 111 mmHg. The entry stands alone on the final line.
18 mmHg
